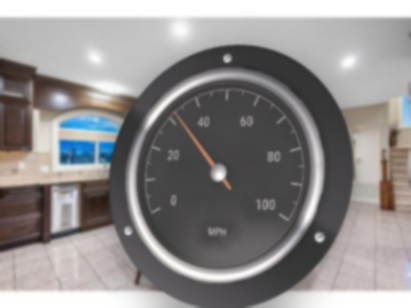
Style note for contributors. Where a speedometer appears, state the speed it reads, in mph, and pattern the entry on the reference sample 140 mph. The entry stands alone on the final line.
32.5 mph
